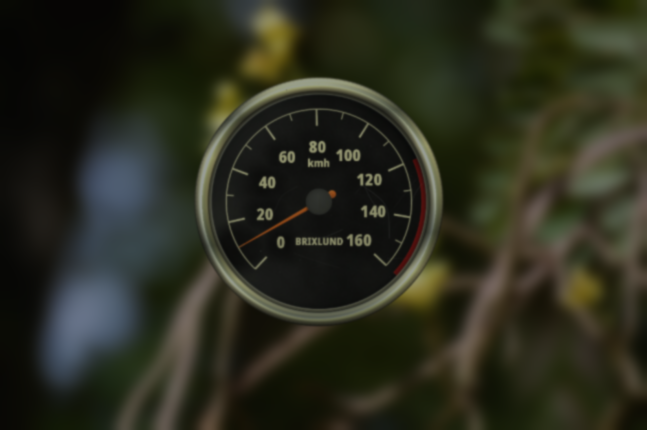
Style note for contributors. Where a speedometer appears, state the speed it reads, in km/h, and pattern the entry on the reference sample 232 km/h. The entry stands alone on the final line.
10 km/h
